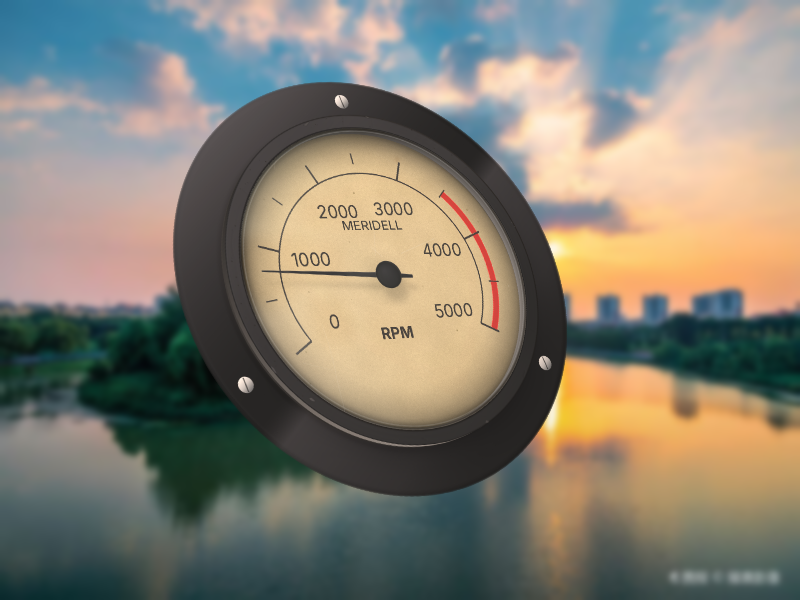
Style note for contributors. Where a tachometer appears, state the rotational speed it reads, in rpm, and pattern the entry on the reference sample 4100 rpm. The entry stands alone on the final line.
750 rpm
